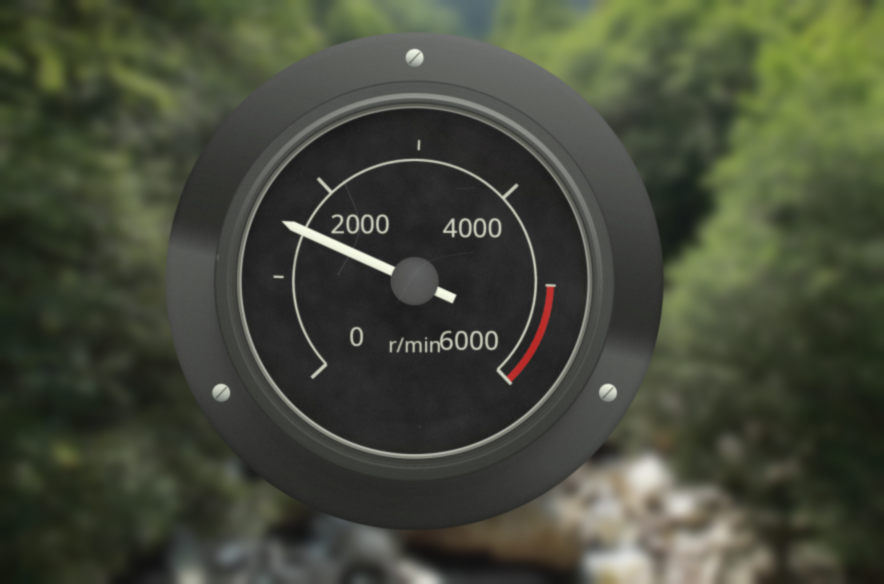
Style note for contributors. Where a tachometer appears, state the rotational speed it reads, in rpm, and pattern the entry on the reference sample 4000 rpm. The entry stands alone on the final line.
1500 rpm
